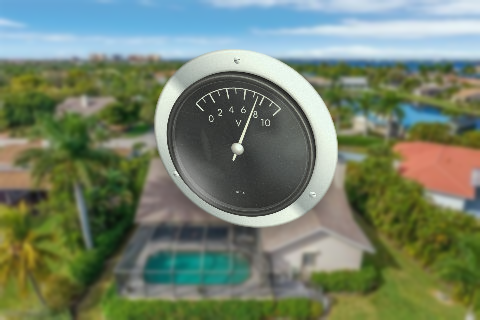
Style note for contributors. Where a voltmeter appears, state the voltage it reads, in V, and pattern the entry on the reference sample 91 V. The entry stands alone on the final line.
7.5 V
